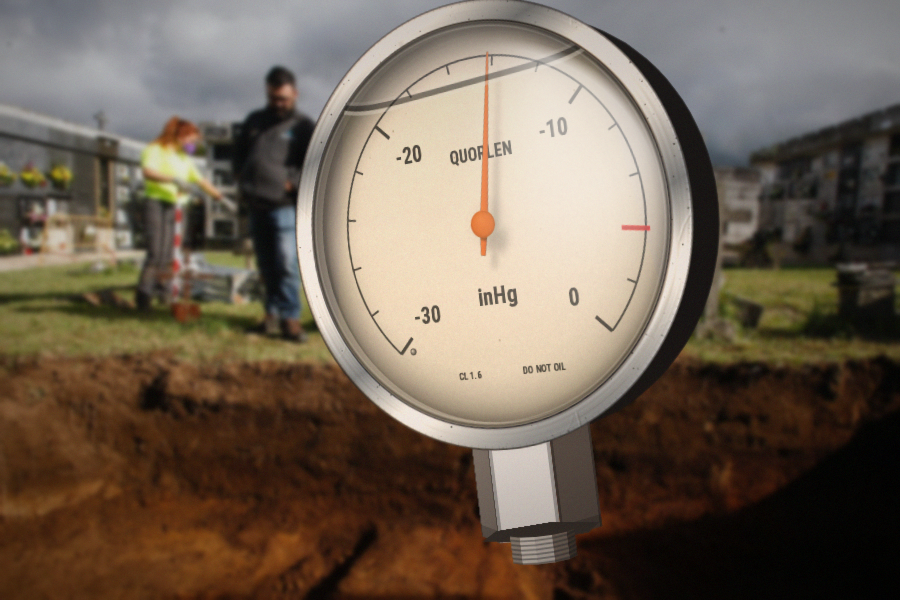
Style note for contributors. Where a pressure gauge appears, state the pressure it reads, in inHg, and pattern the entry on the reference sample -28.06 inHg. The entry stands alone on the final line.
-14 inHg
